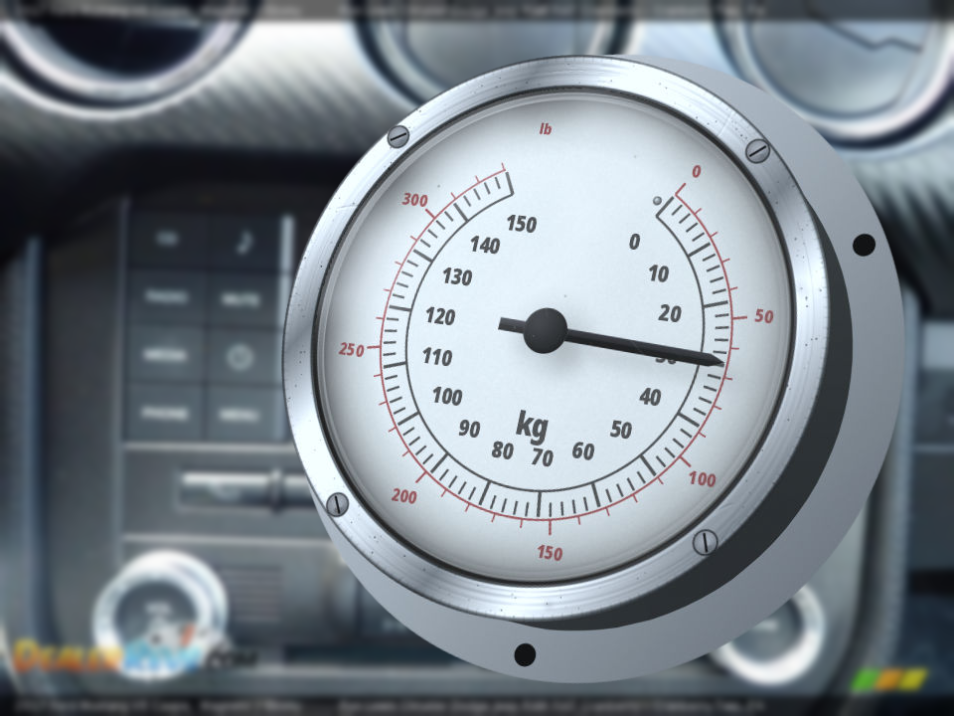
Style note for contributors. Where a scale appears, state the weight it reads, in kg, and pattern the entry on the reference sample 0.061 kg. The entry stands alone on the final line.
30 kg
